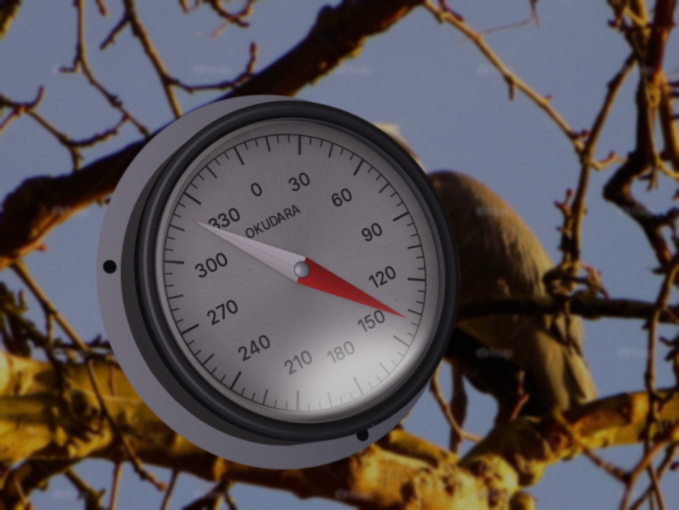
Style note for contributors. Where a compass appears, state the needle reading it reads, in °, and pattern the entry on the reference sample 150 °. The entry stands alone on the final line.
140 °
